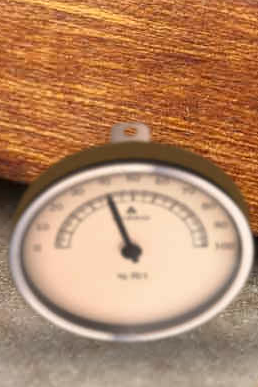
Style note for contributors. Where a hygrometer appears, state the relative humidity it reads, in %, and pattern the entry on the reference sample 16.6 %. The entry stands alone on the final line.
40 %
